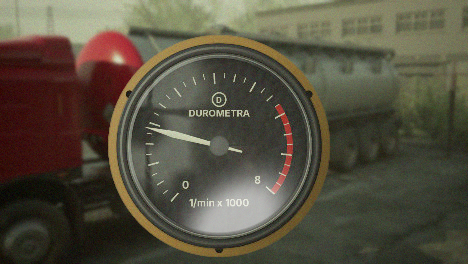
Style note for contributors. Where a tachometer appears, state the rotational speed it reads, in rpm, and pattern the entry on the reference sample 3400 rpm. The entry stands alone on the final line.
1875 rpm
